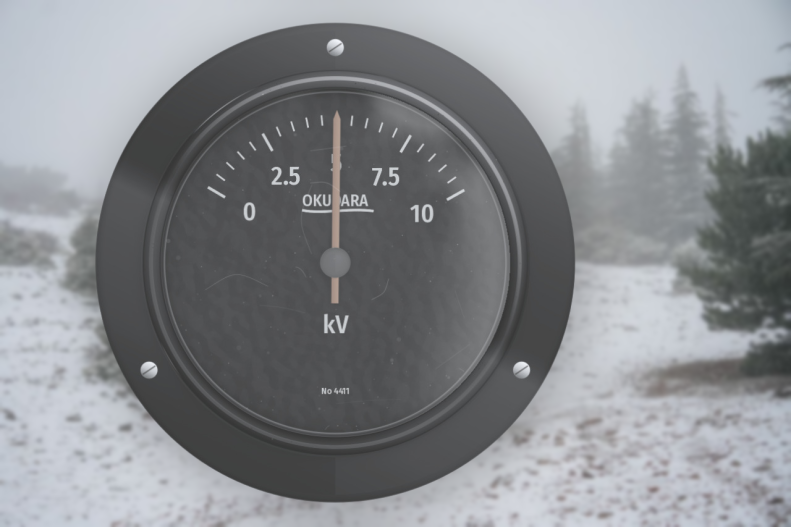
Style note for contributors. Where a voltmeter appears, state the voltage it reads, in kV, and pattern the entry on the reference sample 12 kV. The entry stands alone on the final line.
5 kV
